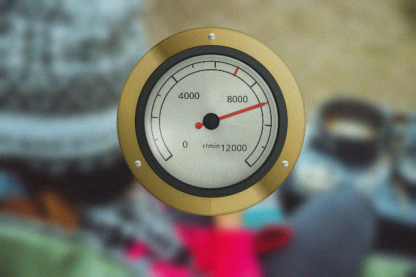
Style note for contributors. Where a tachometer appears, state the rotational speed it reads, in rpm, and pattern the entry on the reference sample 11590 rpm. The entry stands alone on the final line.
9000 rpm
